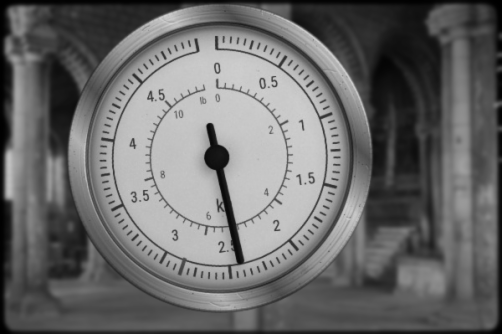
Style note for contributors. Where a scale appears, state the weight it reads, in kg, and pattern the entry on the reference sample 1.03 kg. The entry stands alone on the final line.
2.4 kg
